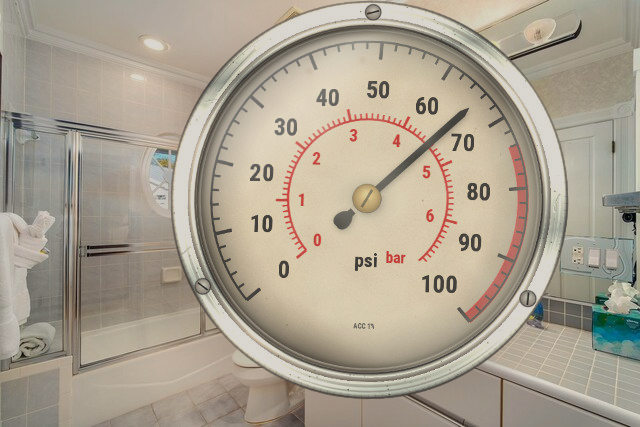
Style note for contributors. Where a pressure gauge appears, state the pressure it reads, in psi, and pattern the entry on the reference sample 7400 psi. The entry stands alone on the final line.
66 psi
